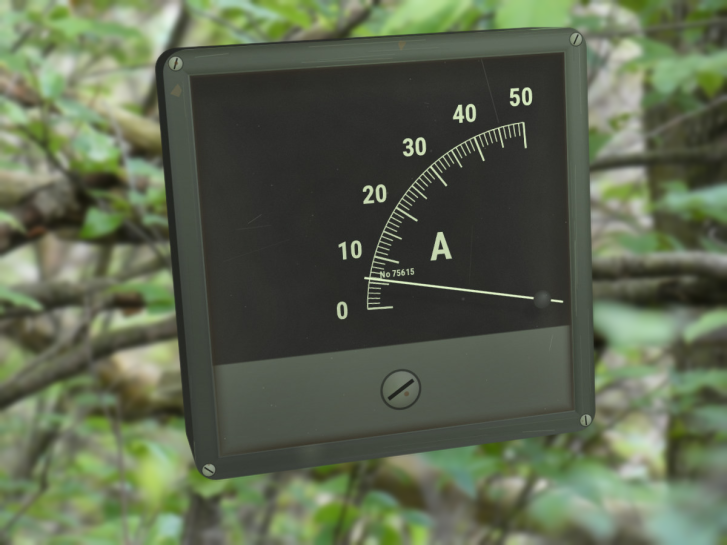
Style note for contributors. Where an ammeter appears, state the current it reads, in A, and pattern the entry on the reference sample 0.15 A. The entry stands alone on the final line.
6 A
